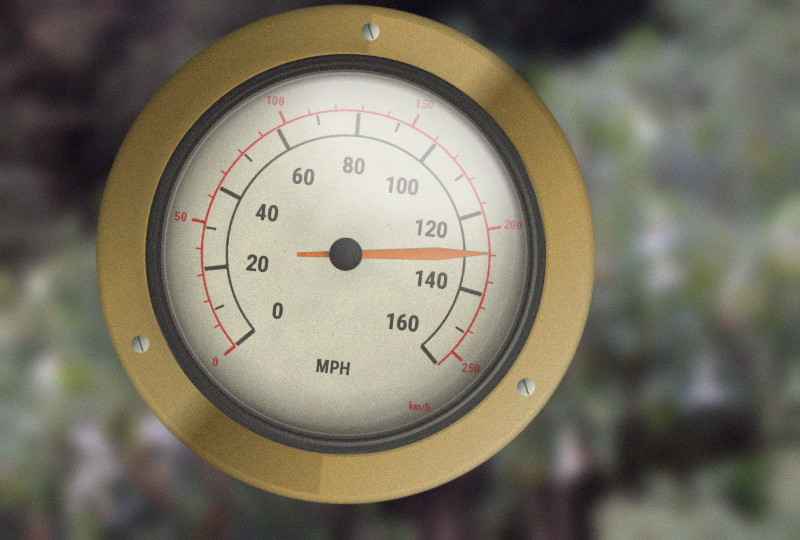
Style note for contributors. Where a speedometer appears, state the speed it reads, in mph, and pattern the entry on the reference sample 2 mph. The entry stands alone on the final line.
130 mph
